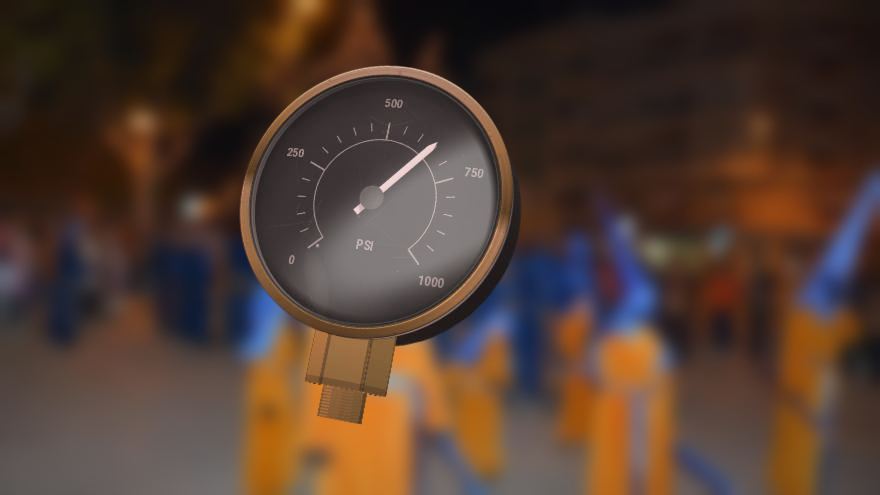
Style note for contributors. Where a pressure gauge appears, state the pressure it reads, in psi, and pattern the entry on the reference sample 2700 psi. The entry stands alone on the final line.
650 psi
